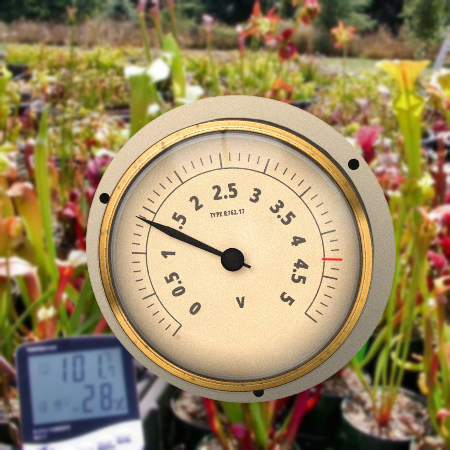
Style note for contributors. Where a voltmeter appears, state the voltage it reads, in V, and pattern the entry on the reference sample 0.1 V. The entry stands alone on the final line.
1.4 V
